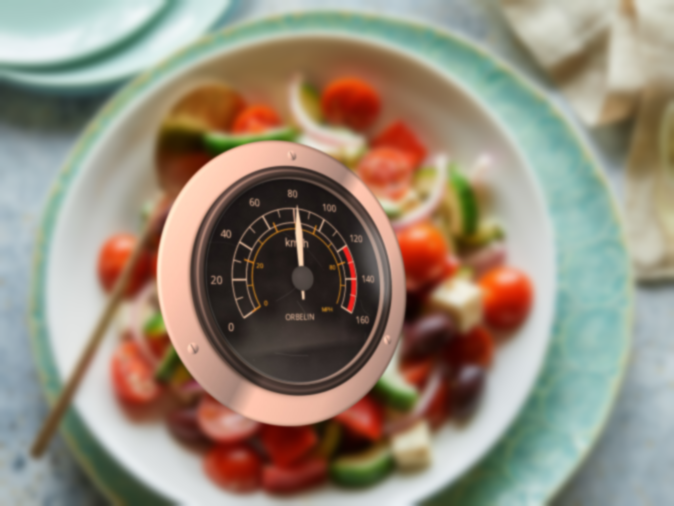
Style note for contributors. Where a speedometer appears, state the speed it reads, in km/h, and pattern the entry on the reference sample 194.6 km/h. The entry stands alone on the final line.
80 km/h
